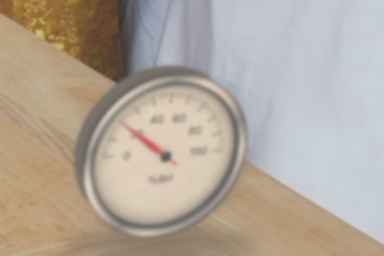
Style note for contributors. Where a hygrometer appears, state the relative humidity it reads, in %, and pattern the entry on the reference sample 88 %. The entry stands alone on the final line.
20 %
